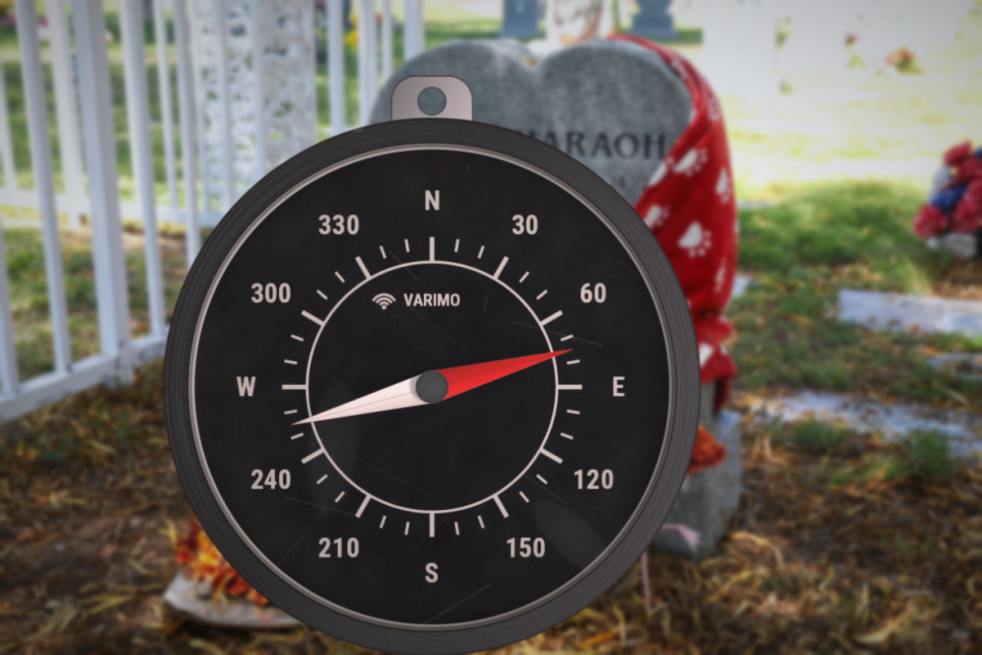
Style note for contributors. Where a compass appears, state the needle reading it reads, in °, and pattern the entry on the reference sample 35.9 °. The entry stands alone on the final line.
75 °
